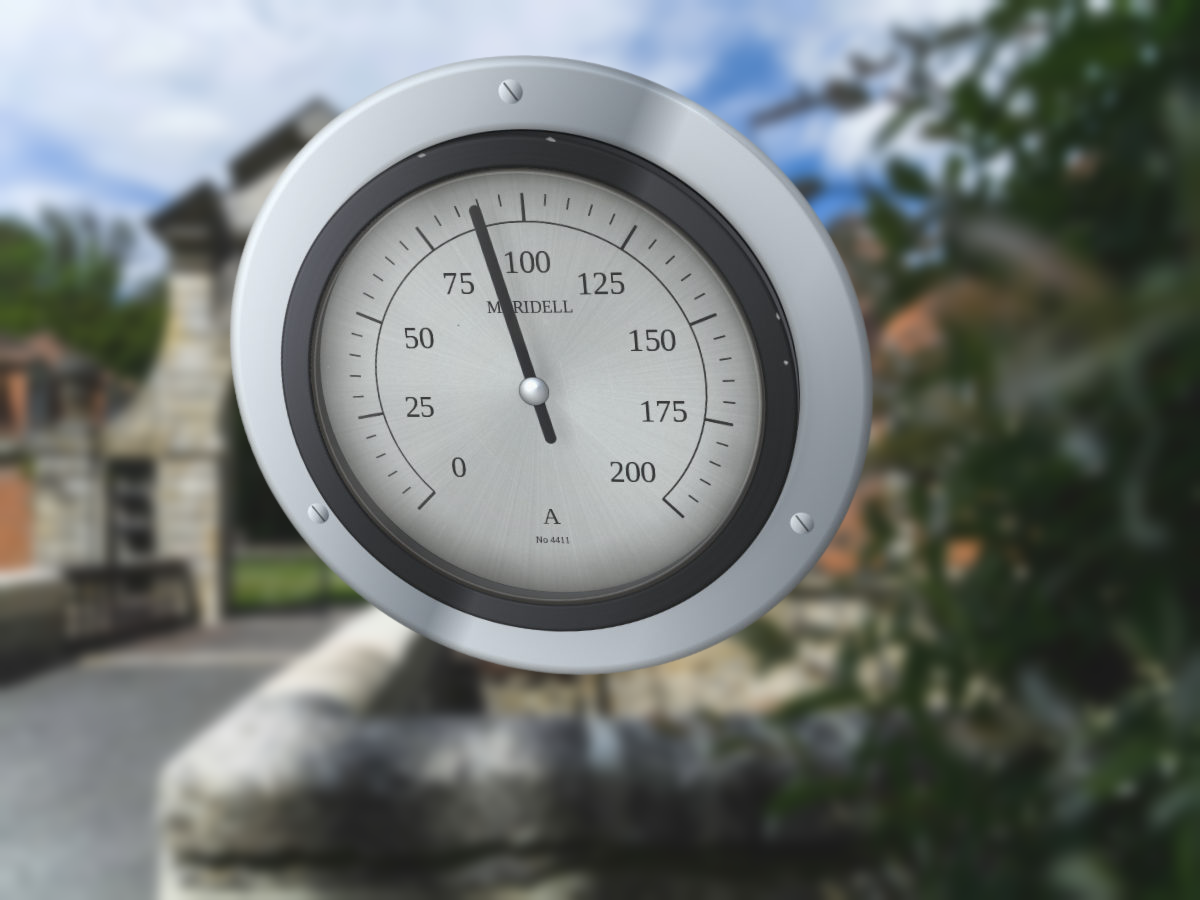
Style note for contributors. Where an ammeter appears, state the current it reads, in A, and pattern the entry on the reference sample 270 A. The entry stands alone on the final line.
90 A
